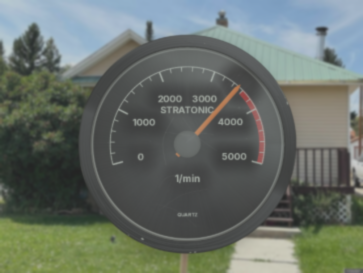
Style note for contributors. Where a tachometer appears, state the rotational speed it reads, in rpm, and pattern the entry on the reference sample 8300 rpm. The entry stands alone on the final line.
3500 rpm
